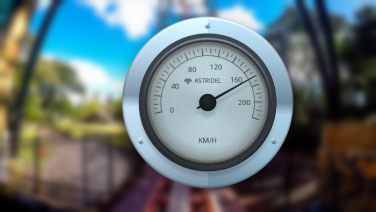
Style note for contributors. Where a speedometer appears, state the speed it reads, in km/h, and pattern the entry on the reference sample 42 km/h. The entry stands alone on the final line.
170 km/h
